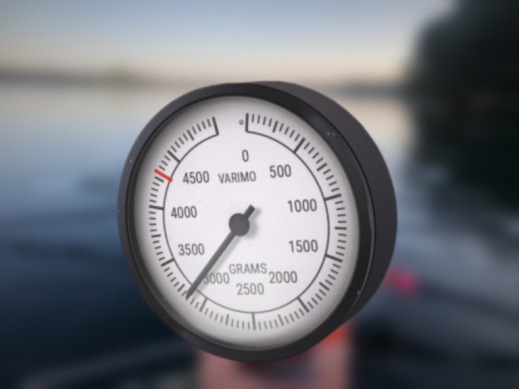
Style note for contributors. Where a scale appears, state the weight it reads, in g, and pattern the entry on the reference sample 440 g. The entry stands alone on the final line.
3150 g
